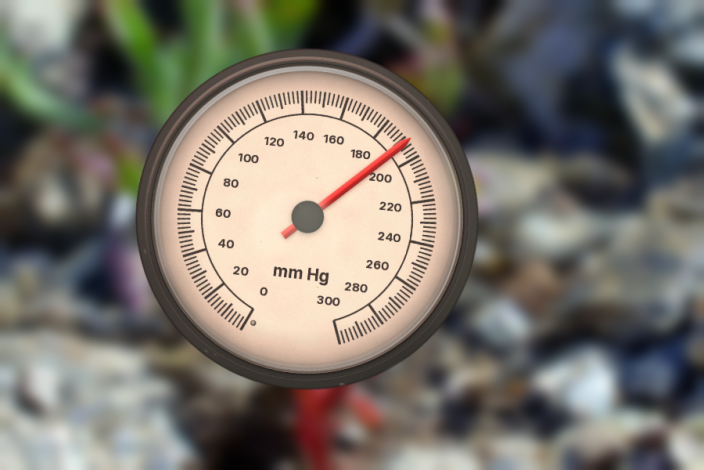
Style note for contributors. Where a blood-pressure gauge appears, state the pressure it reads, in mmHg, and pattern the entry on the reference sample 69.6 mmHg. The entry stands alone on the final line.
192 mmHg
